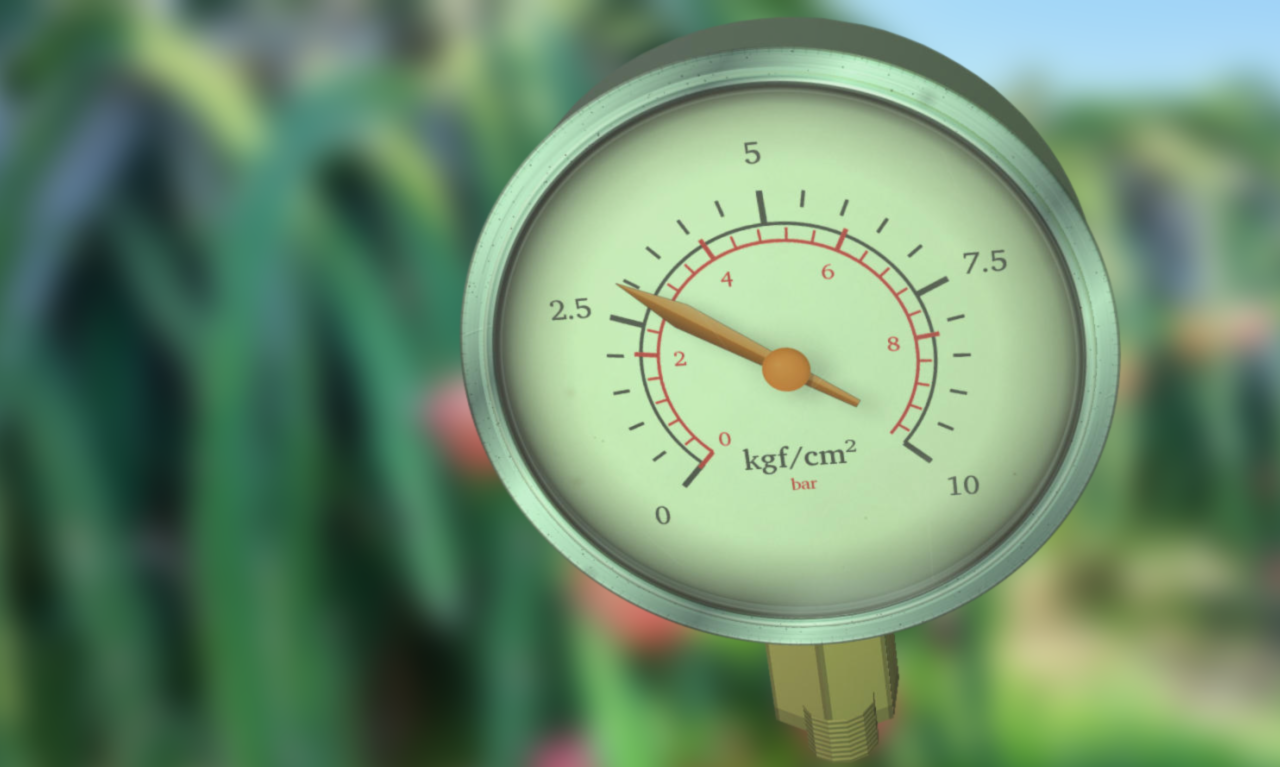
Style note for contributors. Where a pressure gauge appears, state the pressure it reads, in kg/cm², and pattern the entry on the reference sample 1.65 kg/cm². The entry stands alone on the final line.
3 kg/cm²
